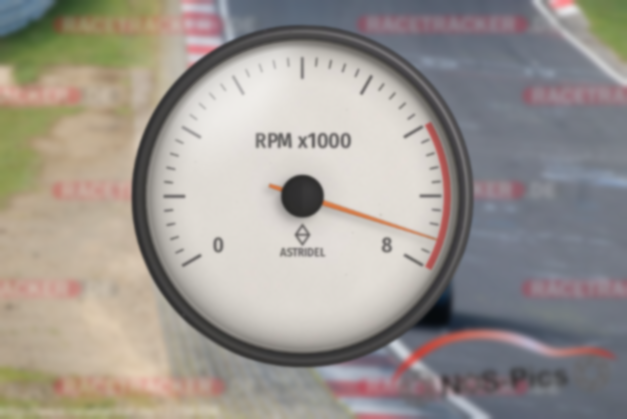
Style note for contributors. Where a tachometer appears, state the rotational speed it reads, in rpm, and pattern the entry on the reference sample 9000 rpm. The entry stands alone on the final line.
7600 rpm
